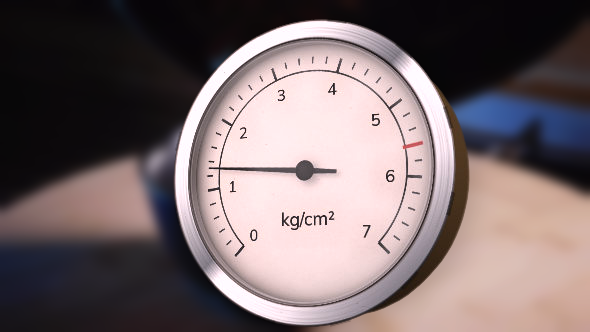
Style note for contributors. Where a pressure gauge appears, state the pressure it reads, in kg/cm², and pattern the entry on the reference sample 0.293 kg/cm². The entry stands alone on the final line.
1.3 kg/cm²
